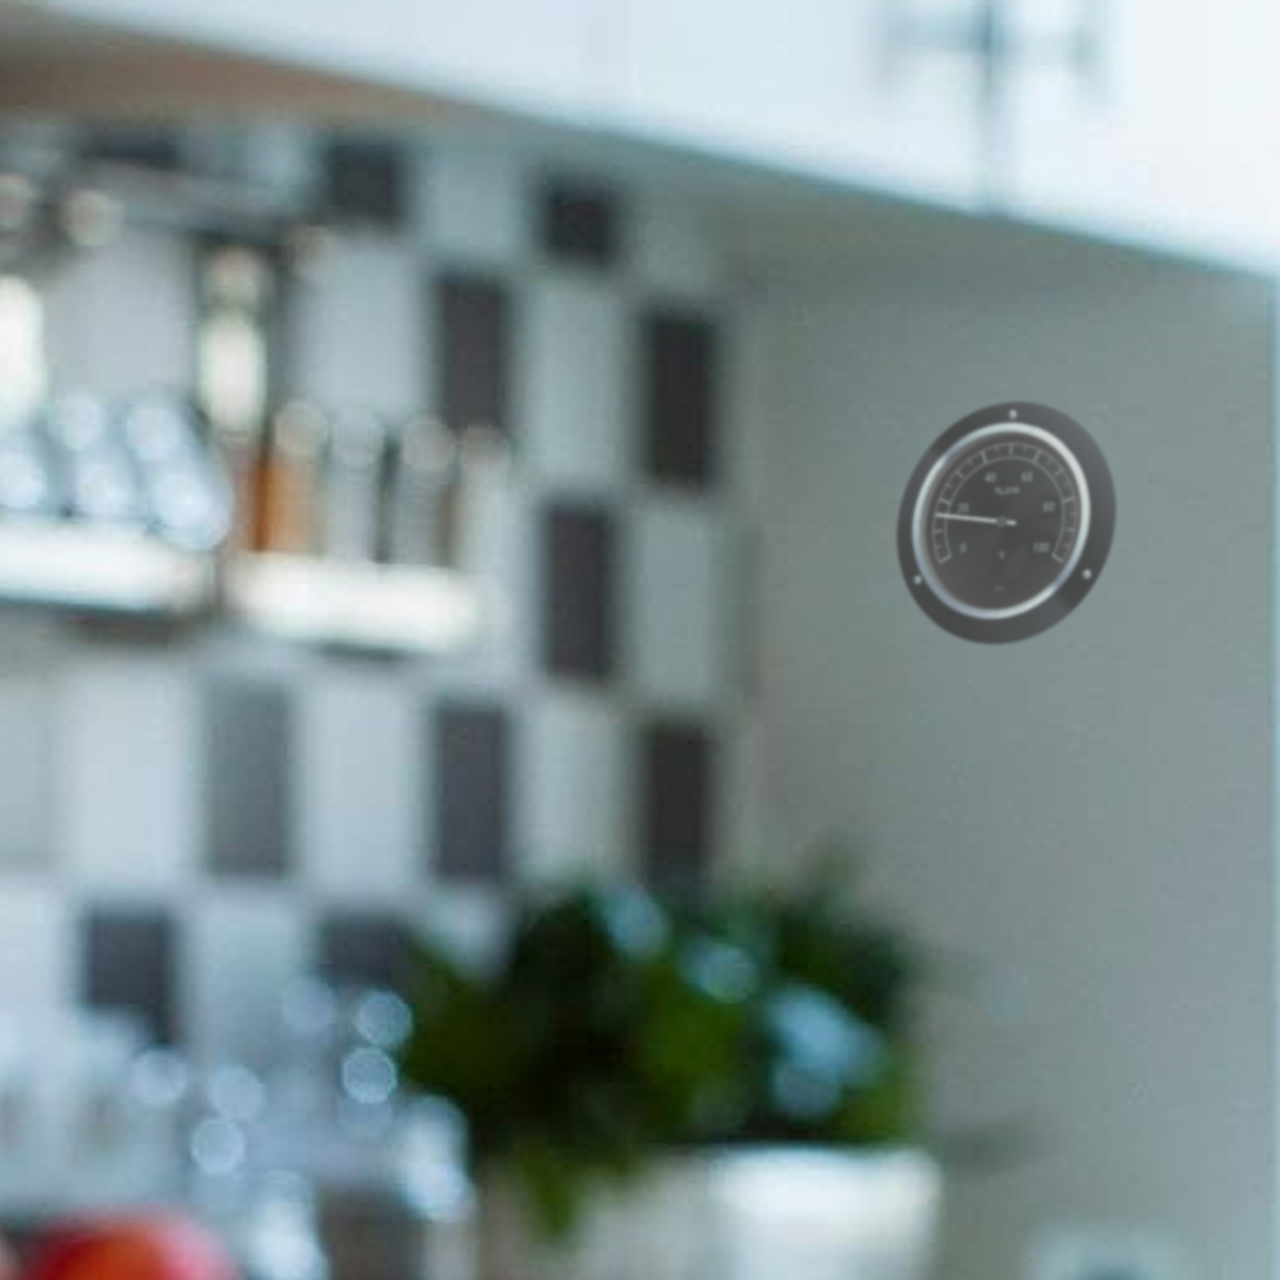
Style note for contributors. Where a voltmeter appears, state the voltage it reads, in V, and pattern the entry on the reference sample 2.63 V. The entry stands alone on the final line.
15 V
